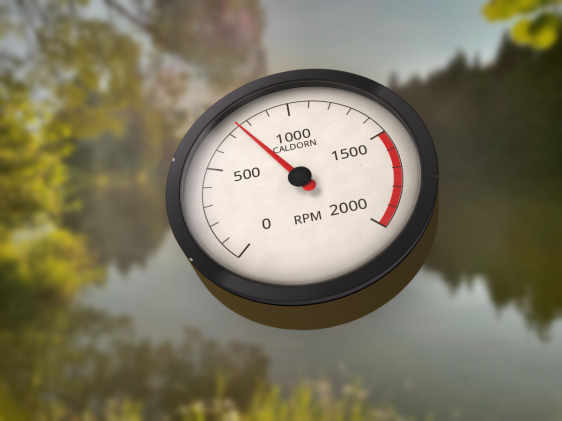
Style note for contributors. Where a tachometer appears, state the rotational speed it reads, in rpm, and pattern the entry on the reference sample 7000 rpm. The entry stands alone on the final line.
750 rpm
